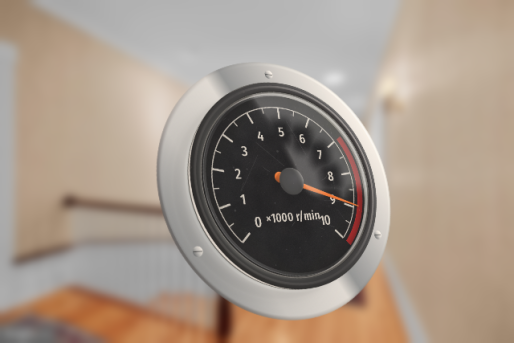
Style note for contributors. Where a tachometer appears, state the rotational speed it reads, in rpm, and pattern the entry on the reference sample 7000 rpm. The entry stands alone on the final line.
9000 rpm
